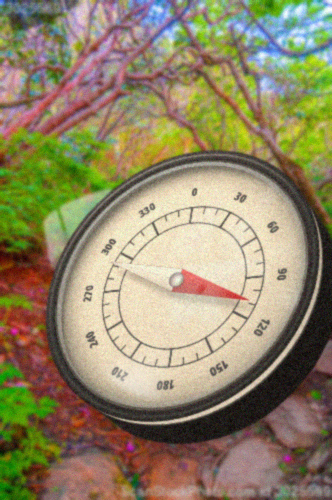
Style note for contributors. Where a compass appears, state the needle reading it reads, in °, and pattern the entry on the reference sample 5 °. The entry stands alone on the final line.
110 °
